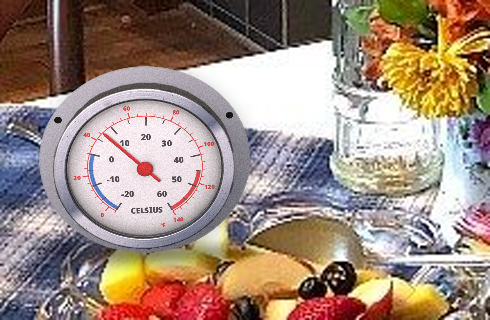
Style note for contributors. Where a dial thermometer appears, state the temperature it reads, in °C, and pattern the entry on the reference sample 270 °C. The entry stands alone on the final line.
7.5 °C
